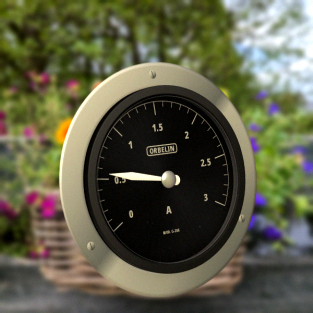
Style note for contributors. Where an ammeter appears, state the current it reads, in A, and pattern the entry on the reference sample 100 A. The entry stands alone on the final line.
0.55 A
